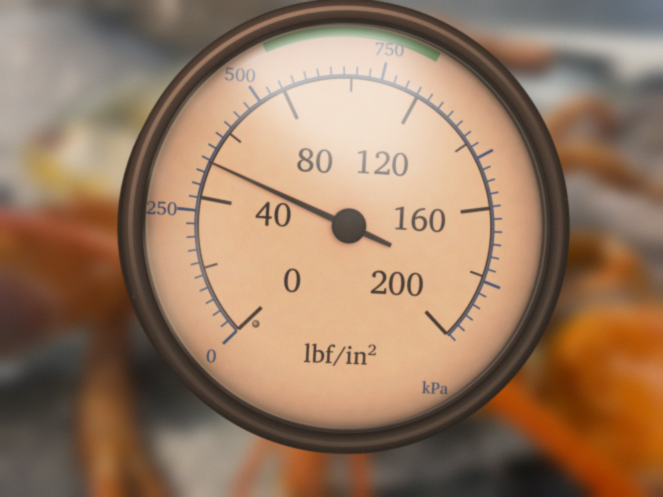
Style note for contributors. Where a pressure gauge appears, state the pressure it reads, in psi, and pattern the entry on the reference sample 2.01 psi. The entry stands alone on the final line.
50 psi
